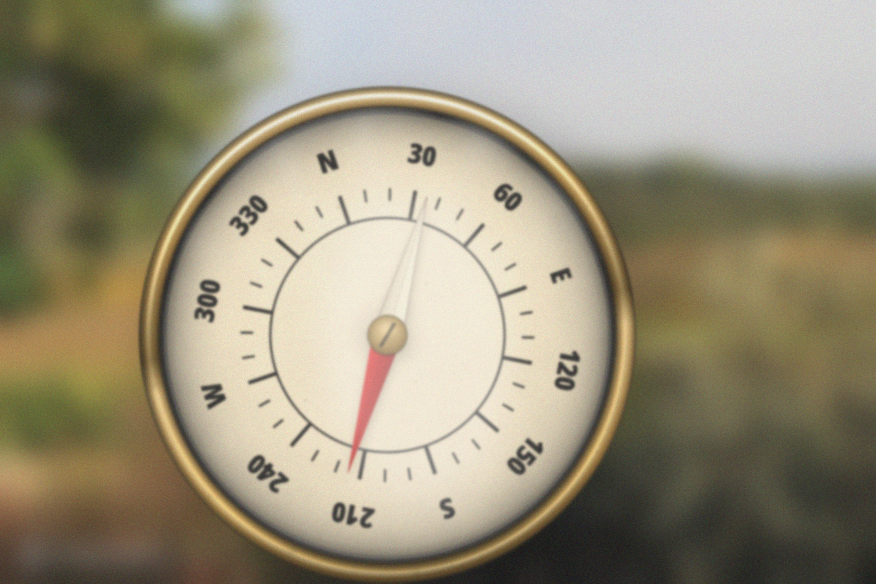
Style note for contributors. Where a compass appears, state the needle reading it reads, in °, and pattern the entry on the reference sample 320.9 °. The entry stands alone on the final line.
215 °
